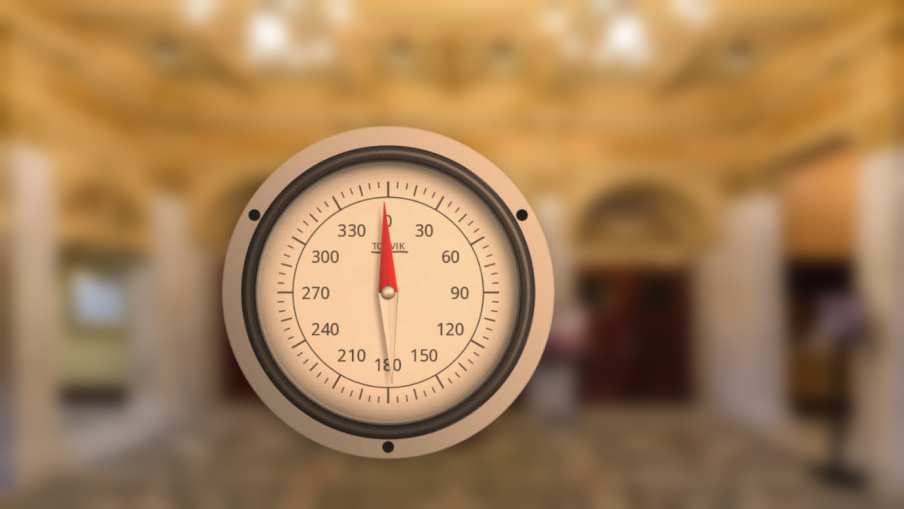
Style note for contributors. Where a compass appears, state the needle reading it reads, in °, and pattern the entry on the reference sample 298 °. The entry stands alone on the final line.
357.5 °
